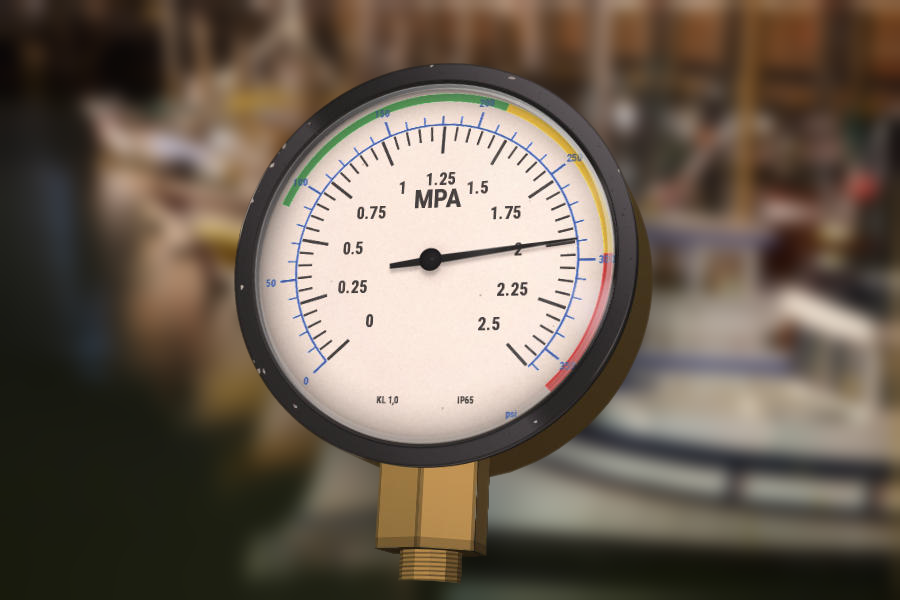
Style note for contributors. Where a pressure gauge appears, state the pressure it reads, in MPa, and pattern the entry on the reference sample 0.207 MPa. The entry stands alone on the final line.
2 MPa
